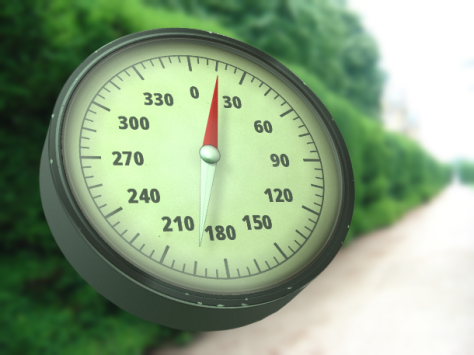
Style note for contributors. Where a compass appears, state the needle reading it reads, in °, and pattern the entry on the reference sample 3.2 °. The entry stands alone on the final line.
15 °
